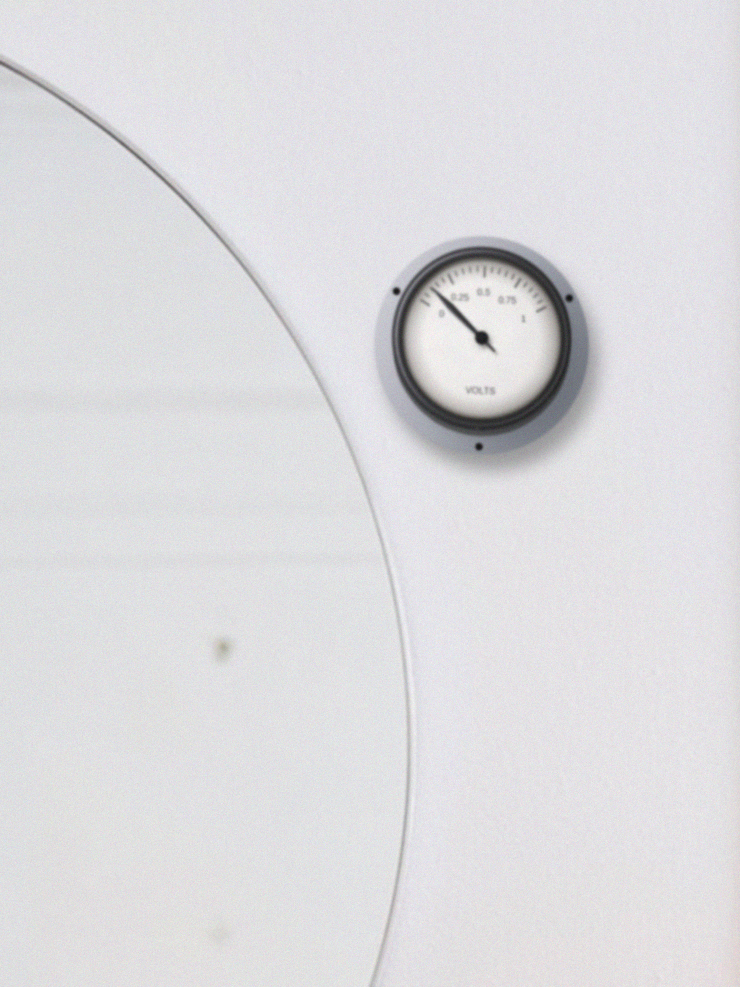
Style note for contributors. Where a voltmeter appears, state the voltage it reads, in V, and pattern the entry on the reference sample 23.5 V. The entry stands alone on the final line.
0.1 V
